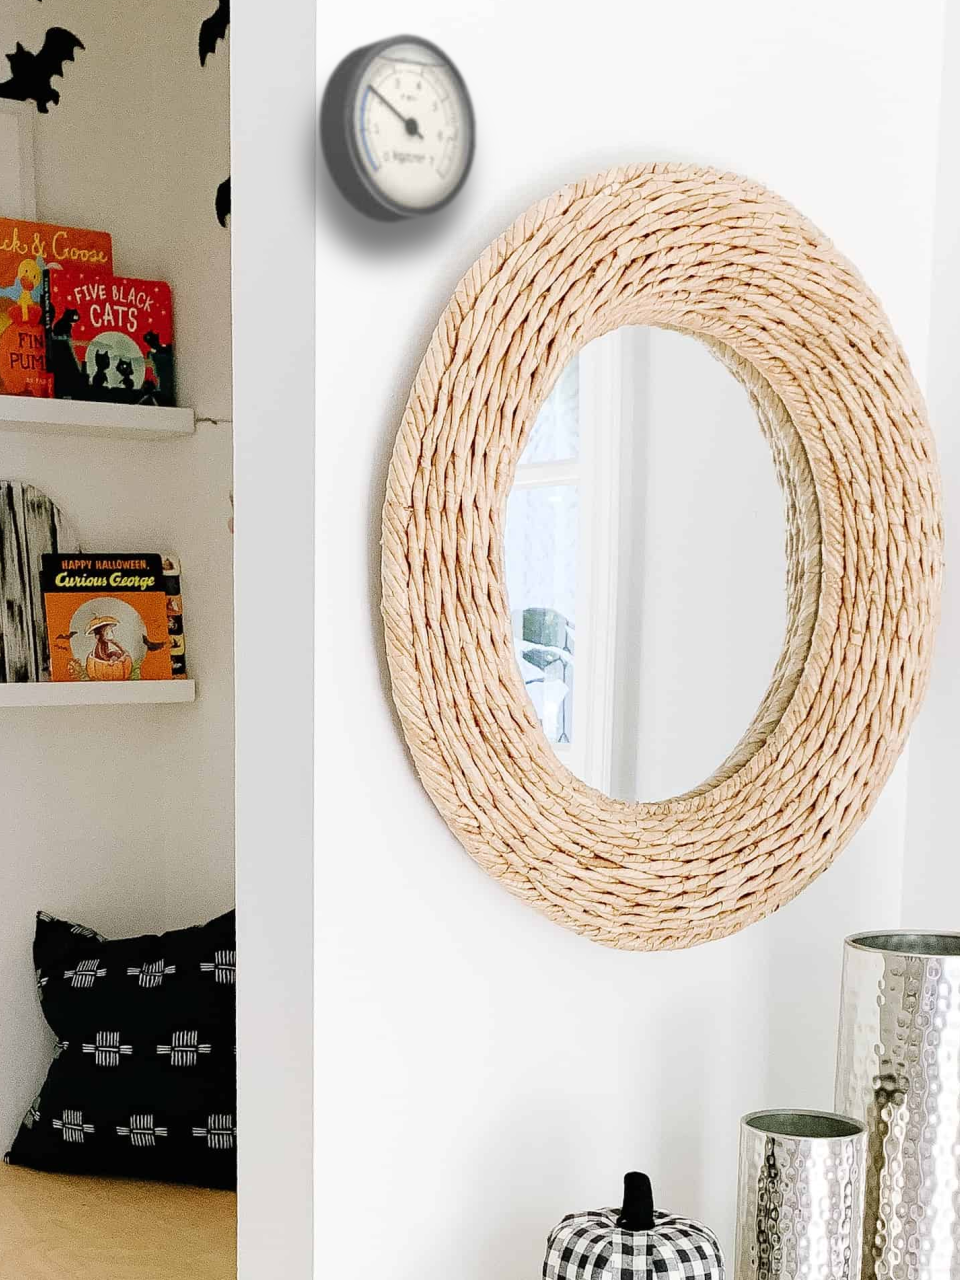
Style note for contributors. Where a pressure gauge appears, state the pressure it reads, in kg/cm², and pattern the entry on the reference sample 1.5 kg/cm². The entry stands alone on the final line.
2 kg/cm²
